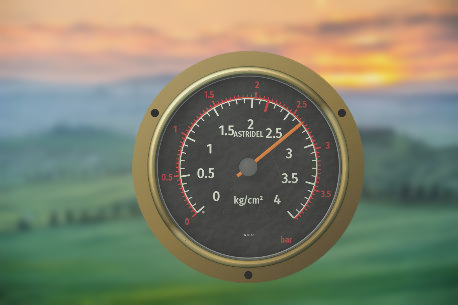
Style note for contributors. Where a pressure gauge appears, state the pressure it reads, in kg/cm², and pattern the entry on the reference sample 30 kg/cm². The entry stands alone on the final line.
2.7 kg/cm²
